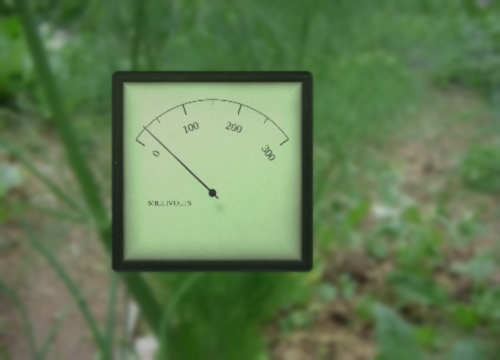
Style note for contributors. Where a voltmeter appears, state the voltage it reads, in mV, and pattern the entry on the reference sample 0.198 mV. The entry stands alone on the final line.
25 mV
